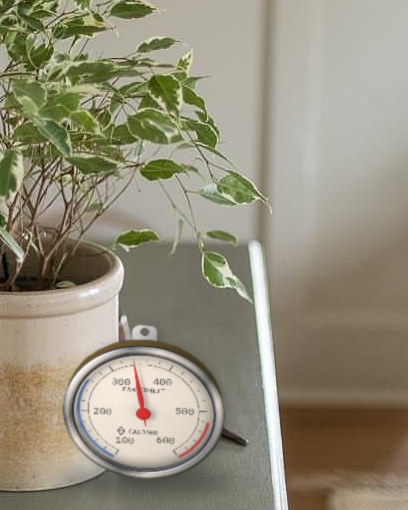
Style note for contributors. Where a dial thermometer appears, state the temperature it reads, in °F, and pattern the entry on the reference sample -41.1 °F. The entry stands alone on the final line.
340 °F
